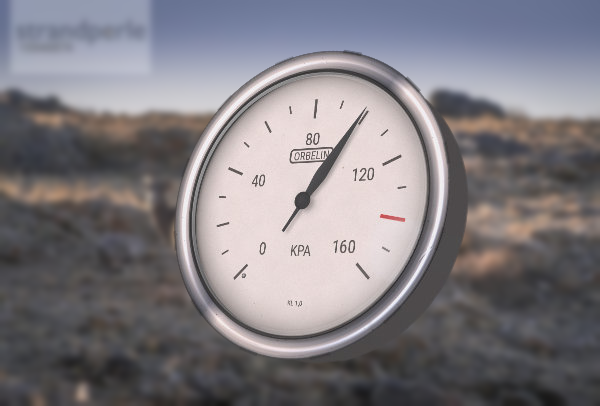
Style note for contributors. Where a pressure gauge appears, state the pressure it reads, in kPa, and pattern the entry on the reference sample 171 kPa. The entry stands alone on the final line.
100 kPa
